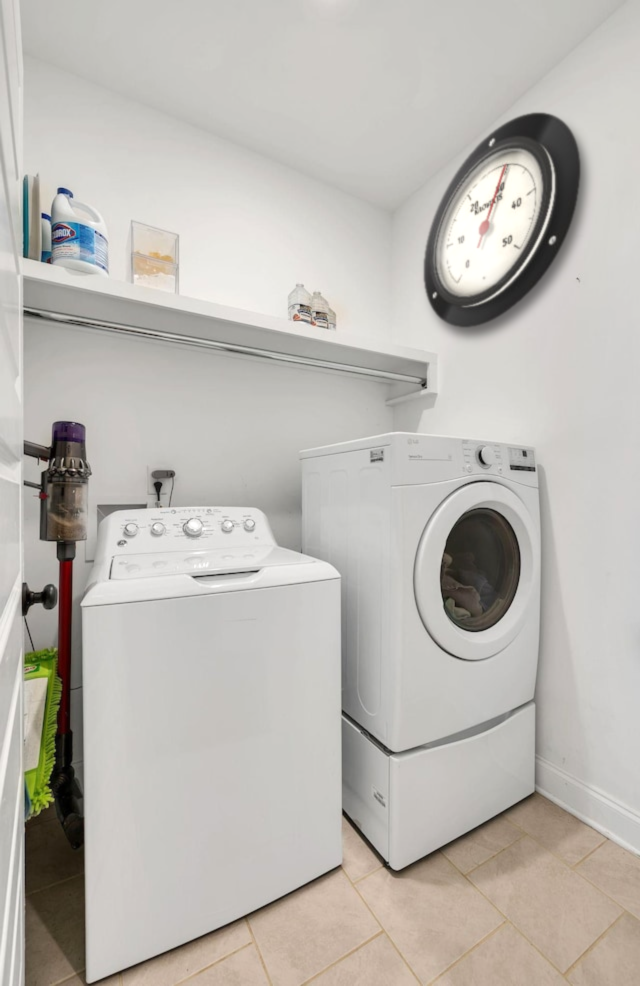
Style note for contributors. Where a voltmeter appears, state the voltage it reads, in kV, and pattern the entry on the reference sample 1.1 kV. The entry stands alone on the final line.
30 kV
